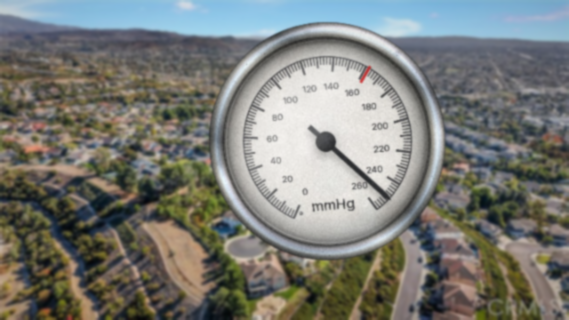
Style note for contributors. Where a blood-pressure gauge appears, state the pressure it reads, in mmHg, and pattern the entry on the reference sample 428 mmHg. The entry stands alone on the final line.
250 mmHg
